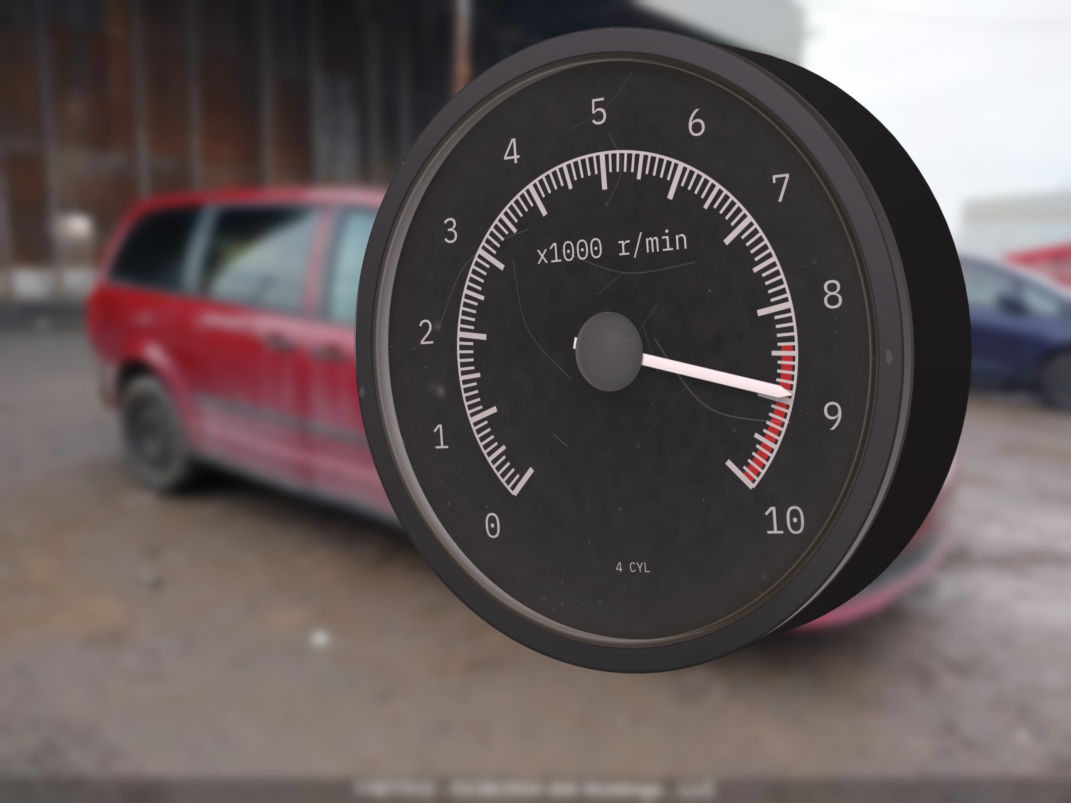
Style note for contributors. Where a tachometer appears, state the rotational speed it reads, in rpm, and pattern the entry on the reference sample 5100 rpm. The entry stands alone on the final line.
8900 rpm
